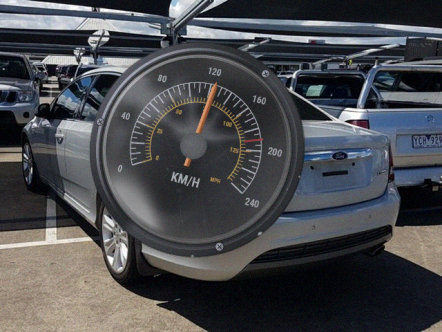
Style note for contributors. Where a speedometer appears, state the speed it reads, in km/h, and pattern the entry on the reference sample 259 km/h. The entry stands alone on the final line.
125 km/h
